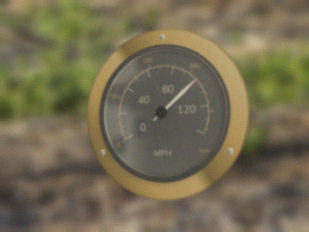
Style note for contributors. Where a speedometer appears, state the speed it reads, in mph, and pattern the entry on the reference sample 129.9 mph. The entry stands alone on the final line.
100 mph
